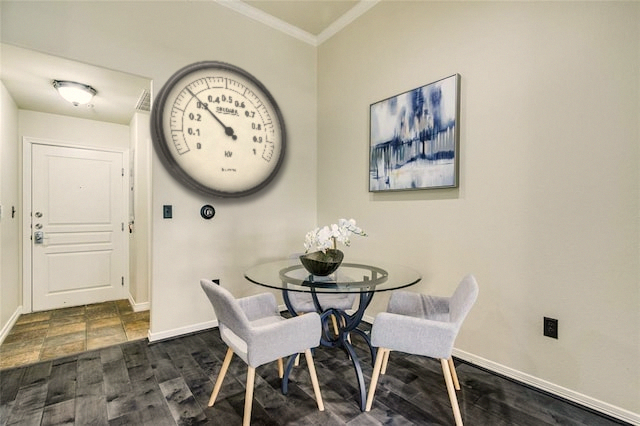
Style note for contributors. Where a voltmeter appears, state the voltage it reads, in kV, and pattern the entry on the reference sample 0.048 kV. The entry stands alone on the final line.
0.3 kV
